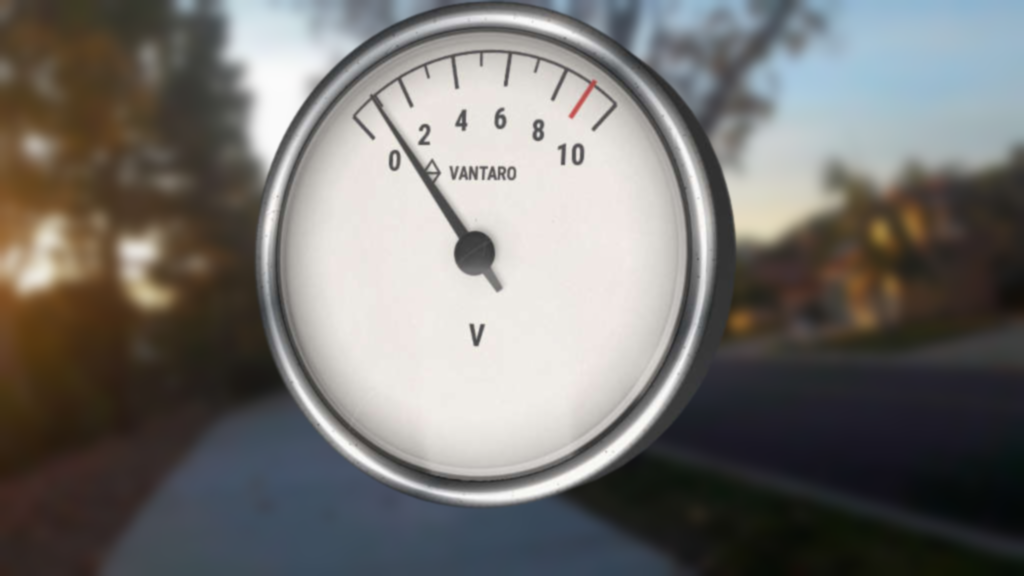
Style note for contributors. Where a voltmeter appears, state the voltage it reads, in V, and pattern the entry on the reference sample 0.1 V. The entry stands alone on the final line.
1 V
